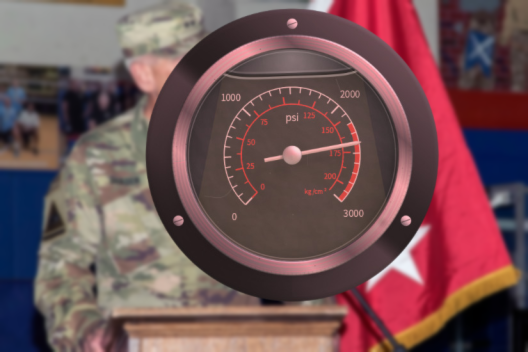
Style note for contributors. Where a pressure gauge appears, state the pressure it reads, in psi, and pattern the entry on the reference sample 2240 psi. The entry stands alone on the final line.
2400 psi
